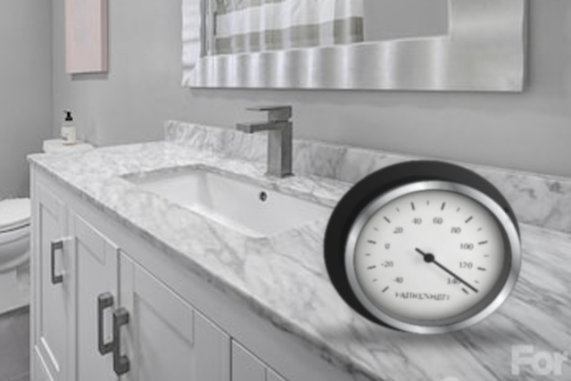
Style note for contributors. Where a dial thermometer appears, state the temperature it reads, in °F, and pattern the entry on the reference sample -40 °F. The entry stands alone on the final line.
135 °F
